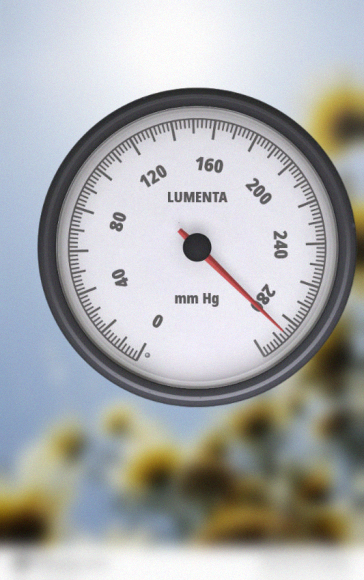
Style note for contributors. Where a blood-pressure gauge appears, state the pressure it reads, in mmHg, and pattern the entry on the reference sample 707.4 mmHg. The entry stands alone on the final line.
286 mmHg
